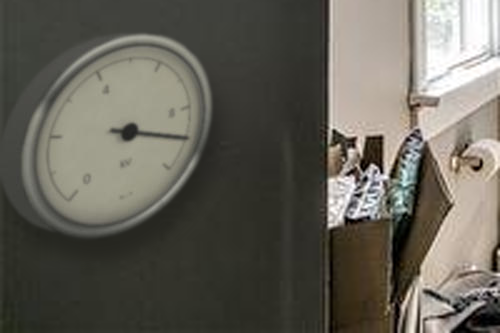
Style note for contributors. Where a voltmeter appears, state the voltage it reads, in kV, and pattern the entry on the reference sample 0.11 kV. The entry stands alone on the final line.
9 kV
